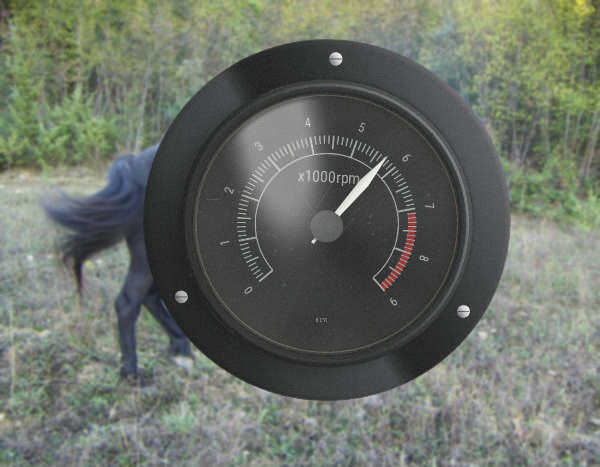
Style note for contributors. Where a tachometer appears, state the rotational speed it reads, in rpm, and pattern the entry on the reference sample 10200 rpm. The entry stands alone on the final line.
5700 rpm
